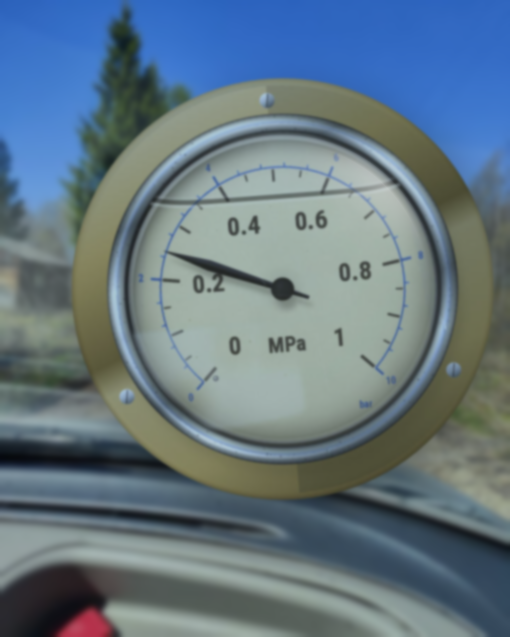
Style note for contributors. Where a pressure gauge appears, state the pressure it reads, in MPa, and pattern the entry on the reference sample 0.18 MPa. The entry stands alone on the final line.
0.25 MPa
